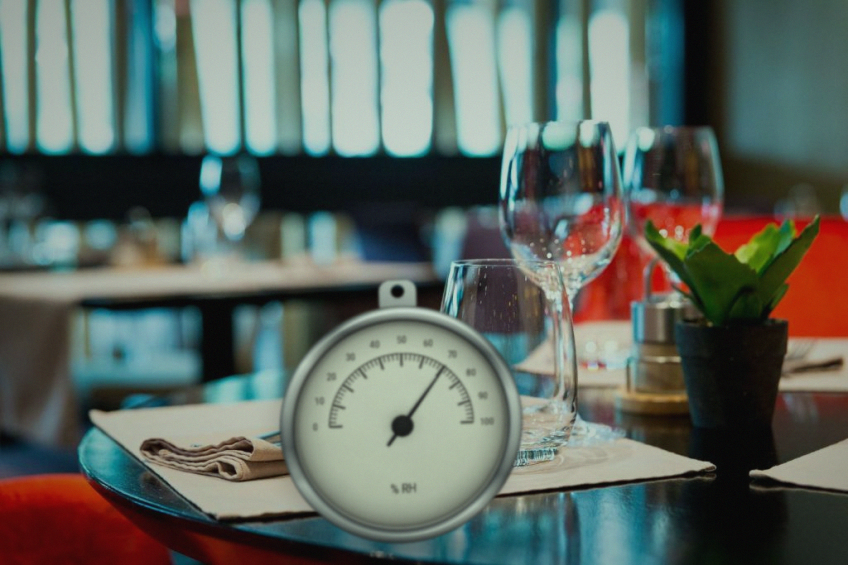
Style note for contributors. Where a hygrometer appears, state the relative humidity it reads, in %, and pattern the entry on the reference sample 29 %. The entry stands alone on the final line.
70 %
